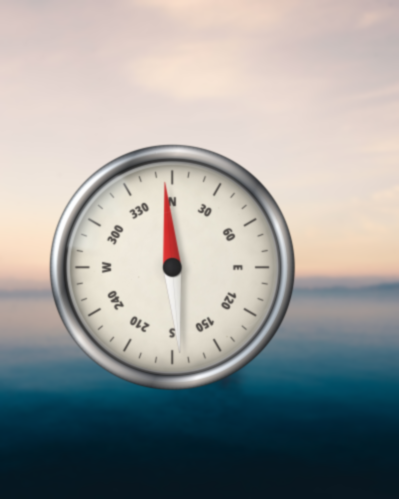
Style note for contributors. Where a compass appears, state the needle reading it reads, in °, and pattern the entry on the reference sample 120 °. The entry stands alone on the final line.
355 °
